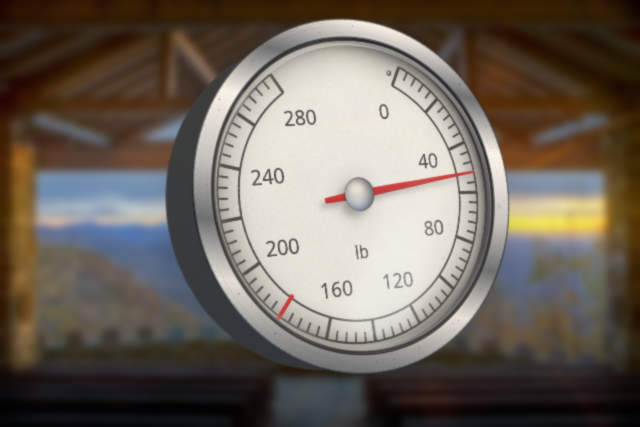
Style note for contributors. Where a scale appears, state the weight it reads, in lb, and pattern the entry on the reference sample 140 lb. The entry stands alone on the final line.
52 lb
